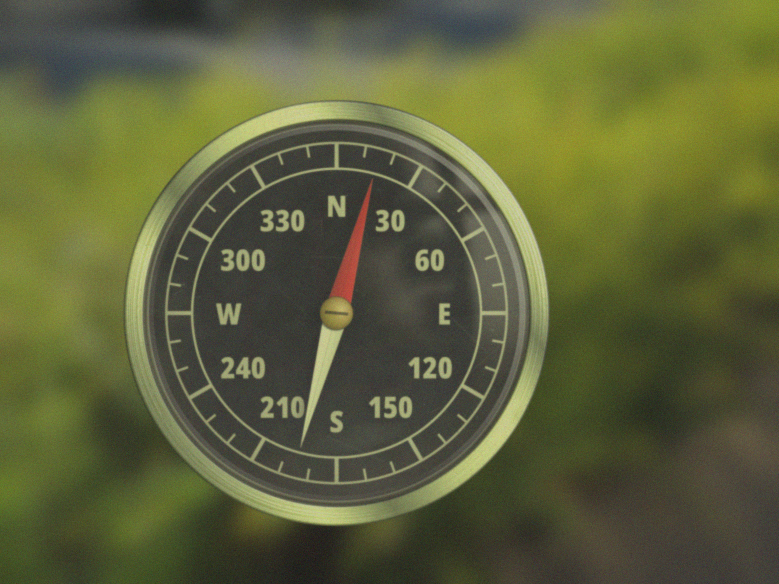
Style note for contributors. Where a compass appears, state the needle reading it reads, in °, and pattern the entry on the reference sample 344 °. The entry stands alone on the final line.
15 °
